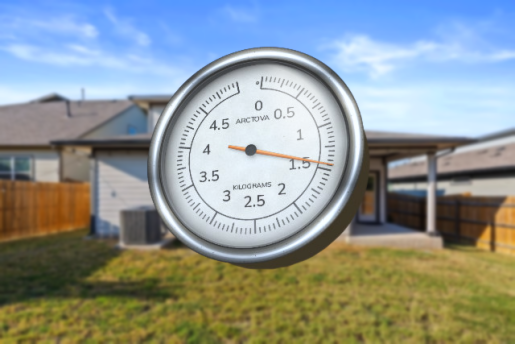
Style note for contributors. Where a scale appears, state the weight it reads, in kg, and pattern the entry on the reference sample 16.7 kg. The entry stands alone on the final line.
1.45 kg
